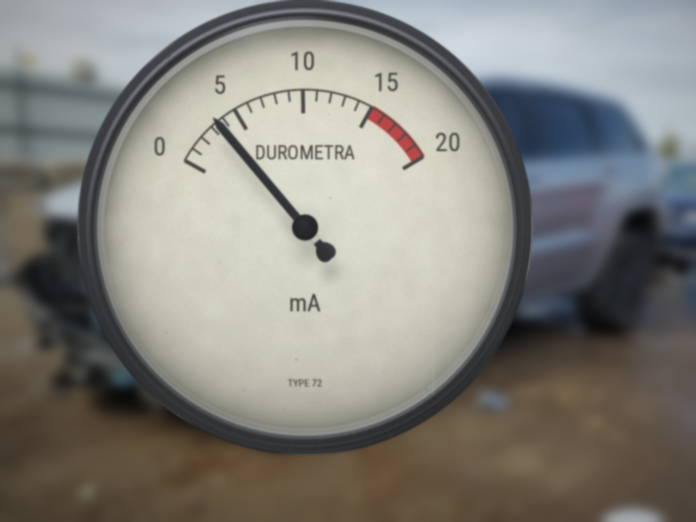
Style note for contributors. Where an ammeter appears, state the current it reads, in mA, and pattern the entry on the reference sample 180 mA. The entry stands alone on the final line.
3.5 mA
